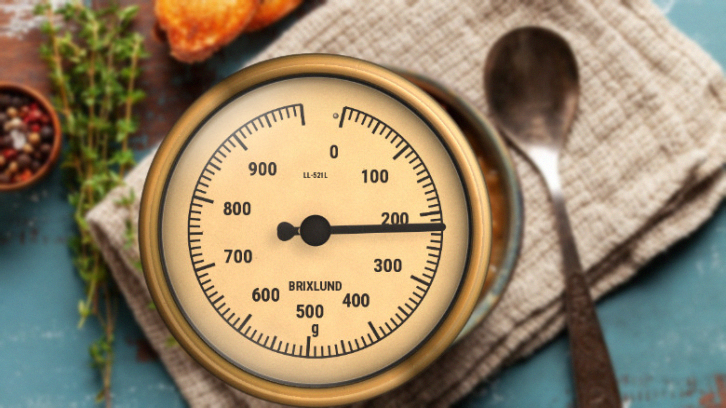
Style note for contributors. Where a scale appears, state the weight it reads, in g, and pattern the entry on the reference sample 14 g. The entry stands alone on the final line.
220 g
